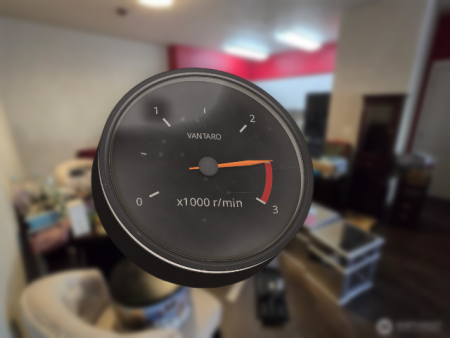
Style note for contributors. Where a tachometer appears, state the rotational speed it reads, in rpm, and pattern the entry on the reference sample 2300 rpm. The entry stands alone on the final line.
2500 rpm
